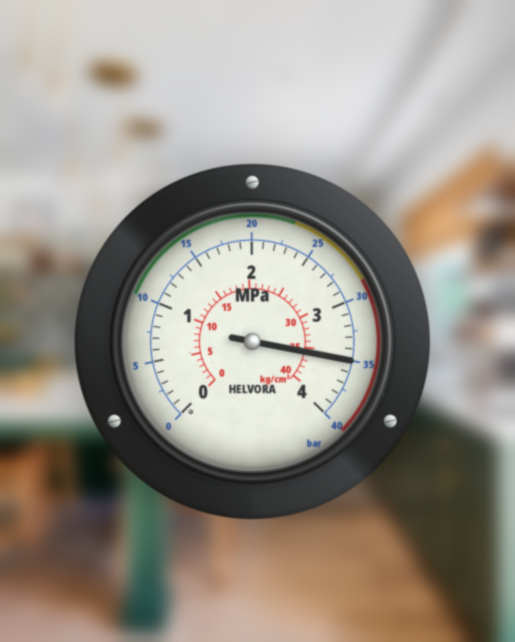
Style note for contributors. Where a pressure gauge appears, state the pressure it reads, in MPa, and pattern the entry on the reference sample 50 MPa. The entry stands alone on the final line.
3.5 MPa
